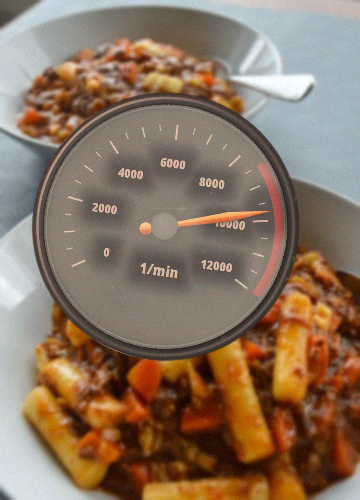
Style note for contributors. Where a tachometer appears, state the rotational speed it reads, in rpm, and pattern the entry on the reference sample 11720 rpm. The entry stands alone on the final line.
9750 rpm
